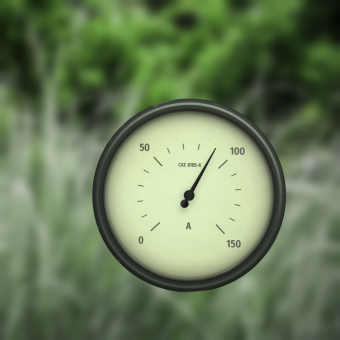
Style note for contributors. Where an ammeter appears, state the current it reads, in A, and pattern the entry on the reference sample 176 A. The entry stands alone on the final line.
90 A
